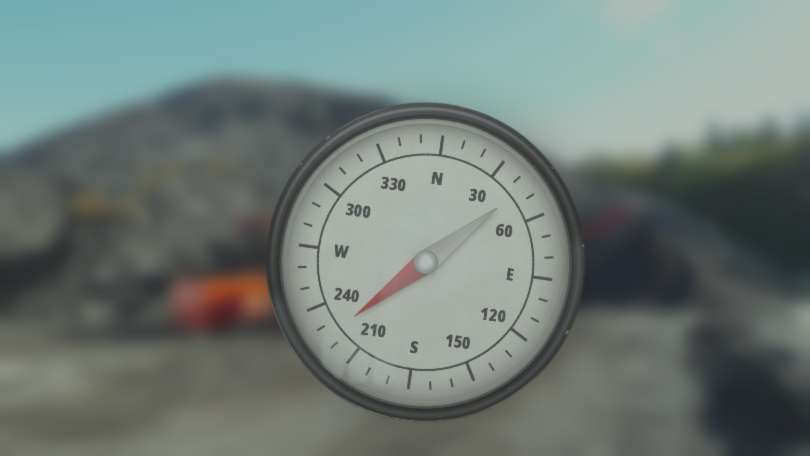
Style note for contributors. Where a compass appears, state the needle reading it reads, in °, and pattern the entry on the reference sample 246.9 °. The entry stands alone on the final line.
225 °
